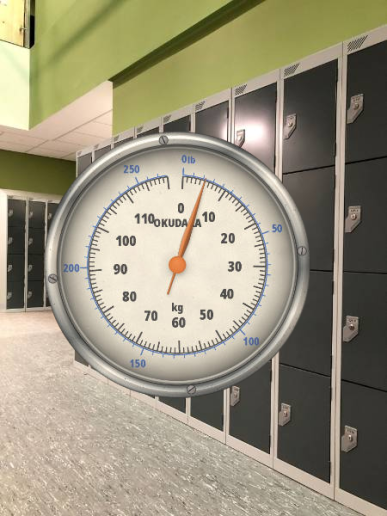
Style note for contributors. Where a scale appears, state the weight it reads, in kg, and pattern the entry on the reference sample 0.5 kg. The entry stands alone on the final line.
5 kg
